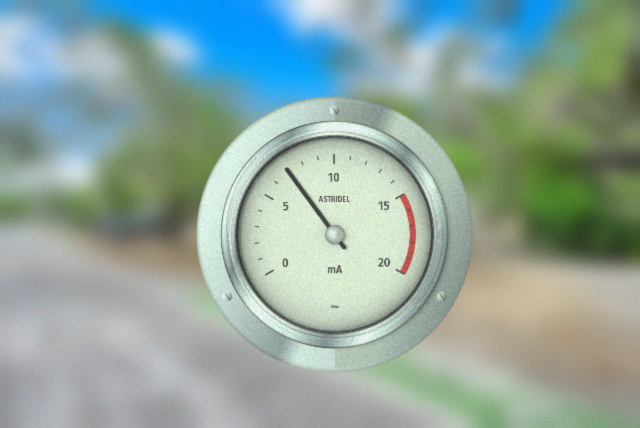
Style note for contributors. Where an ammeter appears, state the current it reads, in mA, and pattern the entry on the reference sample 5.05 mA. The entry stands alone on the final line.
7 mA
